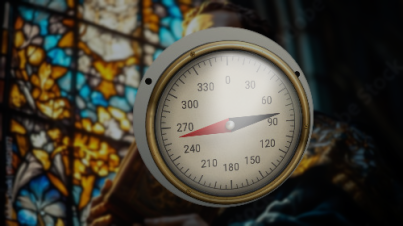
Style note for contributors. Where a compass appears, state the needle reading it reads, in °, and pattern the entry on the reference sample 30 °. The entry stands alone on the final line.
260 °
